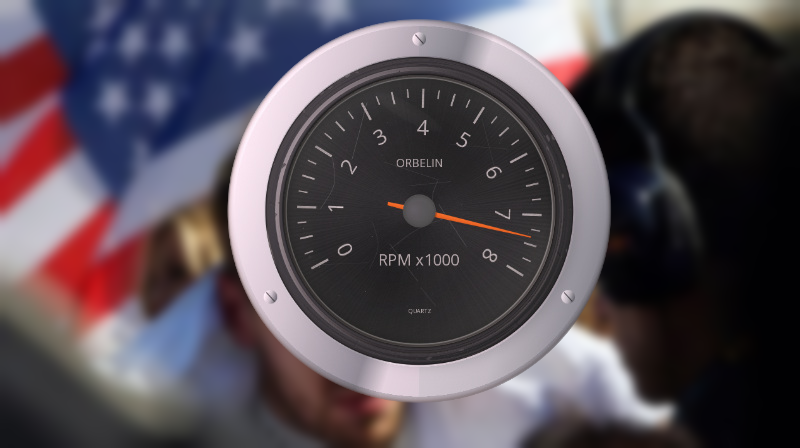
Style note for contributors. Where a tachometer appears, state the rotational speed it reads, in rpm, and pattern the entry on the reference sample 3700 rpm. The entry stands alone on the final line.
7375 rpm
